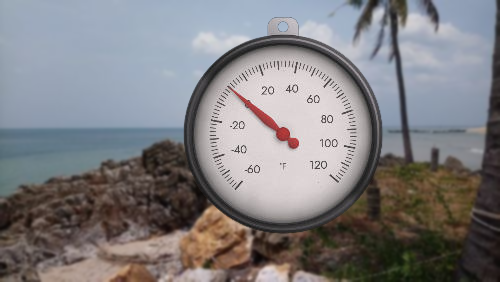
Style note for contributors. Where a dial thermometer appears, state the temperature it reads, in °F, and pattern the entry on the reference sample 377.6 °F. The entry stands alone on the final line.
0 °F
